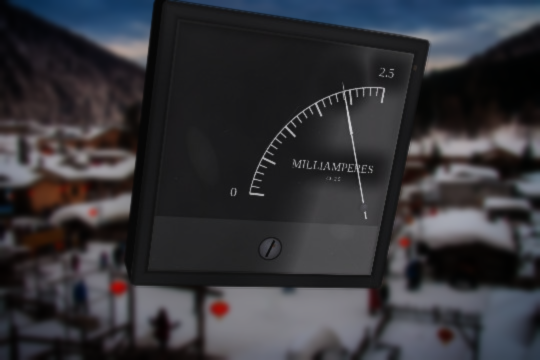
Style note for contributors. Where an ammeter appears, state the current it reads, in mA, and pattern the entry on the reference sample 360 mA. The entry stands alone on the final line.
1.9 mA
